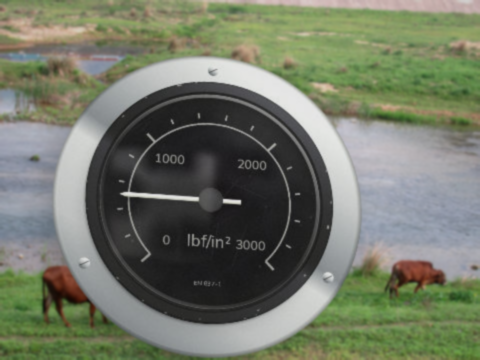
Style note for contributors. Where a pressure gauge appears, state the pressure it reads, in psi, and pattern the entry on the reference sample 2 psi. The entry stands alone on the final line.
500 psi
